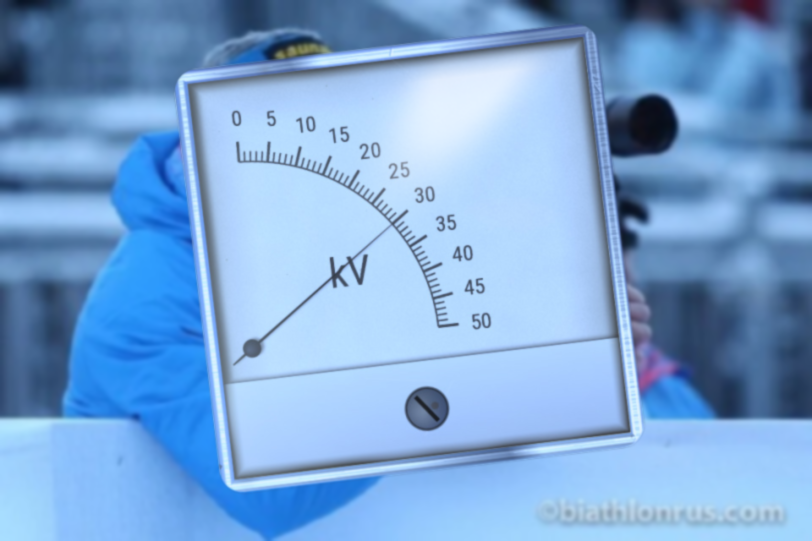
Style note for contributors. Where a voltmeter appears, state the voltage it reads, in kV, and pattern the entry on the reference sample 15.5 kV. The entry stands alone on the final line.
30 kV
